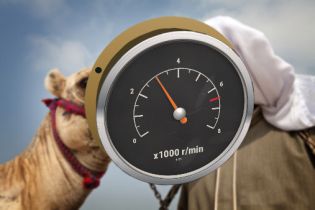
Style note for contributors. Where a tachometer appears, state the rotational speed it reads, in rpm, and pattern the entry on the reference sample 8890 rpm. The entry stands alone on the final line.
3000 rpm
